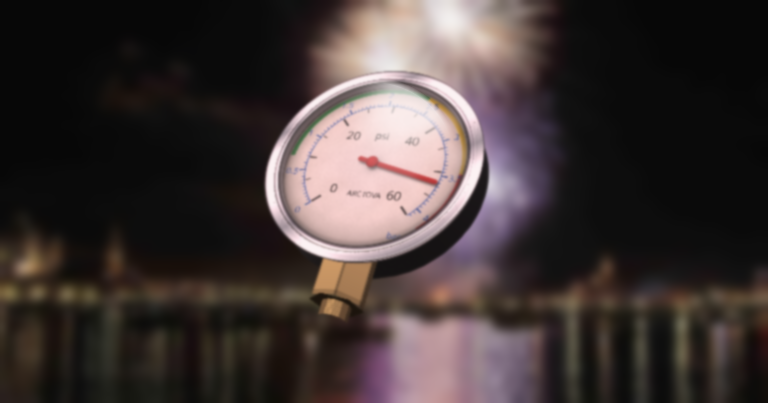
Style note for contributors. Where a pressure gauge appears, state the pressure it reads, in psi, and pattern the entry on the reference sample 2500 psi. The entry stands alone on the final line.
52.5 psi
